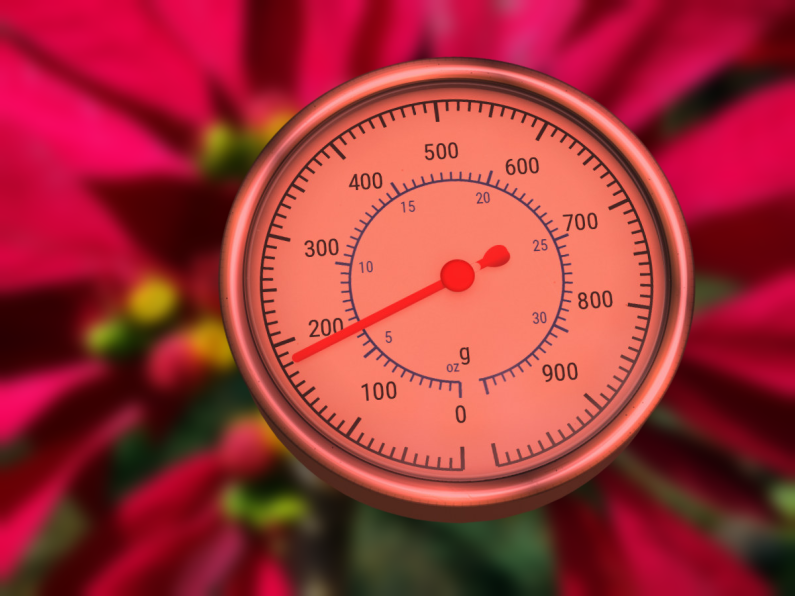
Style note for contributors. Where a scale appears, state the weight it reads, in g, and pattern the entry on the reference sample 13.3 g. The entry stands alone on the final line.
180 g
